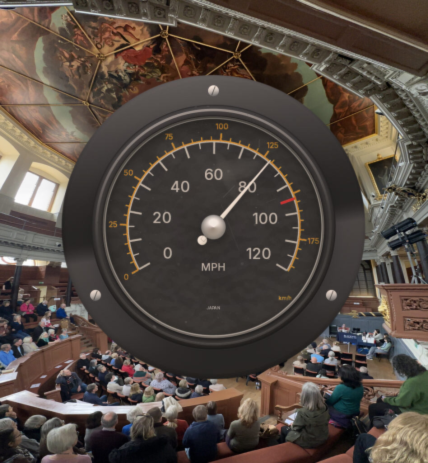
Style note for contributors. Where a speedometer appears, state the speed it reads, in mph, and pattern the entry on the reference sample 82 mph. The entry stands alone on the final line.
80 mph
